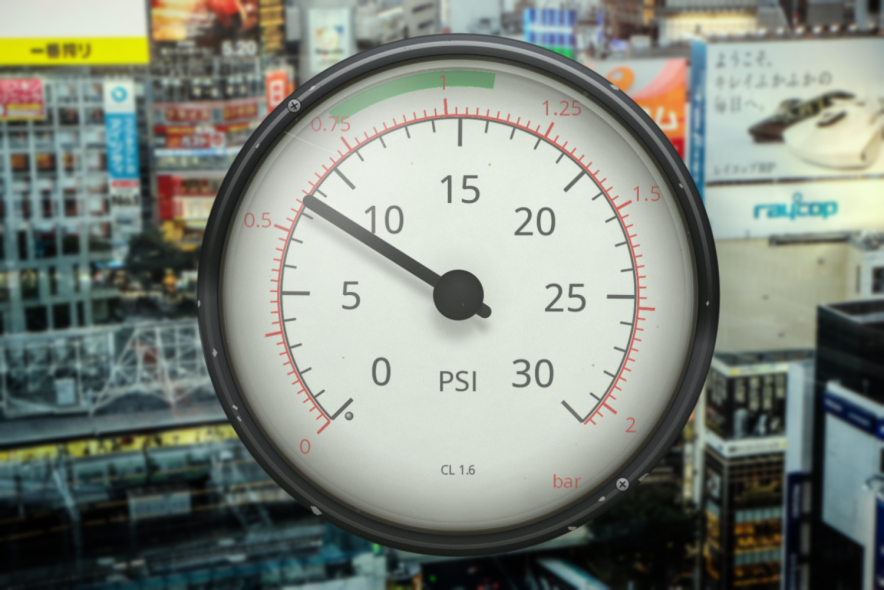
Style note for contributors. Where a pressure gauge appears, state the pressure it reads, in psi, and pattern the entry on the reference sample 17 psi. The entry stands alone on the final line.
8.5 psi
